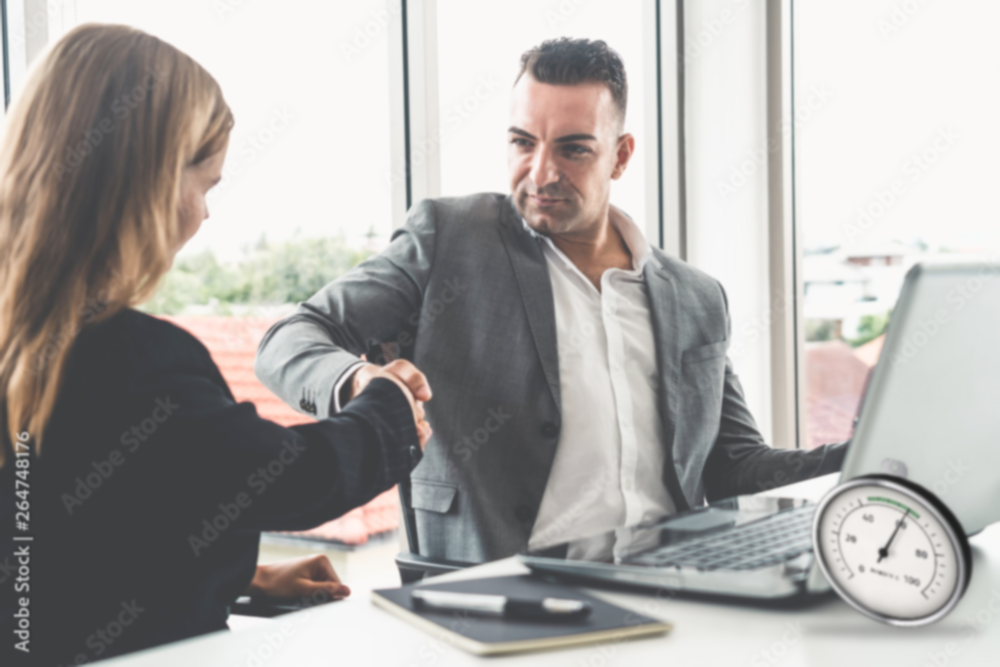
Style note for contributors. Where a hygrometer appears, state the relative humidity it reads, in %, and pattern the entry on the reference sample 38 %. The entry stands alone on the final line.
60 %
